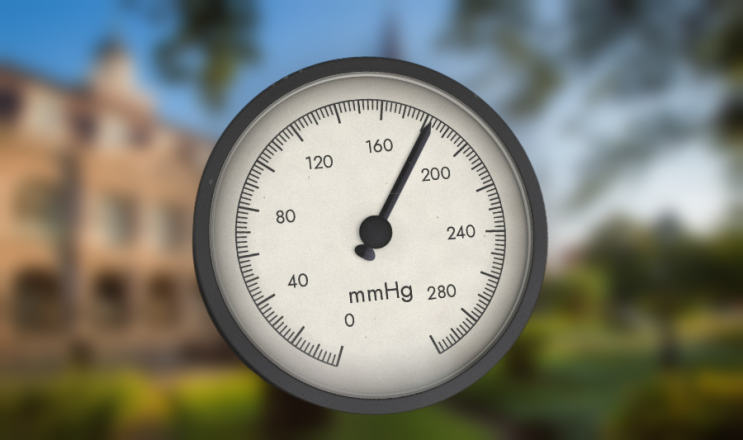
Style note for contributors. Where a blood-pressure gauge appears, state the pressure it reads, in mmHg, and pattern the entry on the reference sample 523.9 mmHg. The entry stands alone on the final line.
182 mmHg
